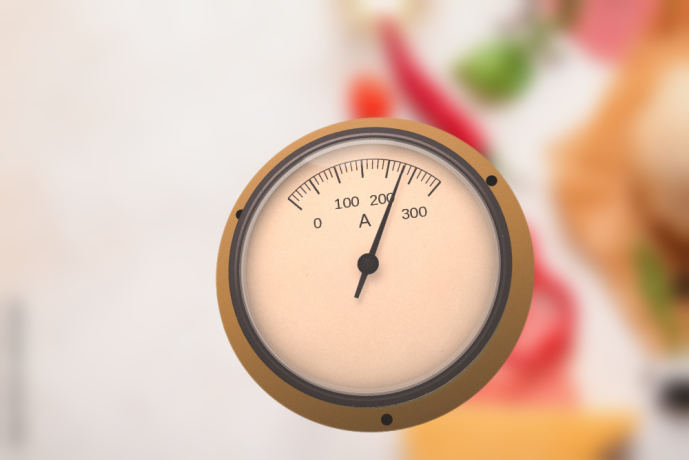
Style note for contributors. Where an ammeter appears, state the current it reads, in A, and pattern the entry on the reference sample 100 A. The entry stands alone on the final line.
230 A
